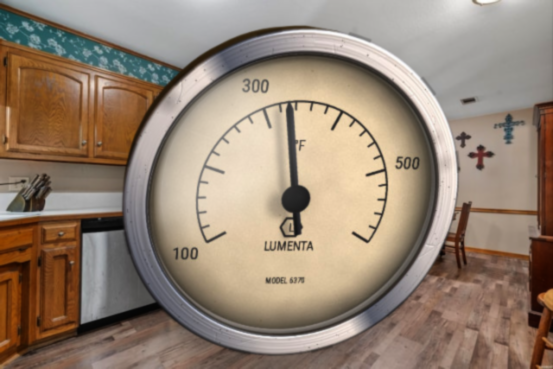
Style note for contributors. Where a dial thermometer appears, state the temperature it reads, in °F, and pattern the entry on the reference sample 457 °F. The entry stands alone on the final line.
330 °F
